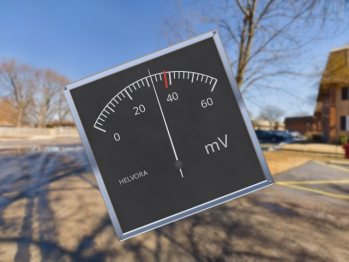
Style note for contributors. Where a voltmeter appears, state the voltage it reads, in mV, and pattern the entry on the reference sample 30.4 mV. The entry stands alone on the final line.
32 mV
